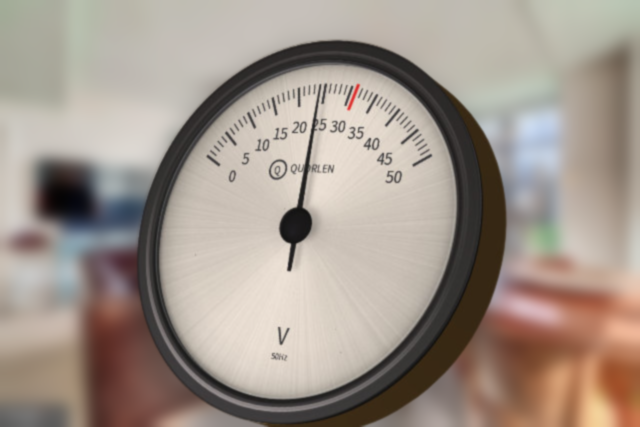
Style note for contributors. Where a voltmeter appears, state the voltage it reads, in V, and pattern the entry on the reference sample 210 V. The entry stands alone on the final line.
25 V
